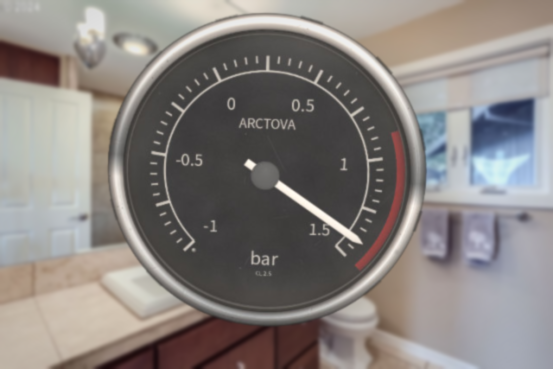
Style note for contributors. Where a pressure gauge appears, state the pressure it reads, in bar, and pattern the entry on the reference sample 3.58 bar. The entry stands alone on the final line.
1.4 bar
